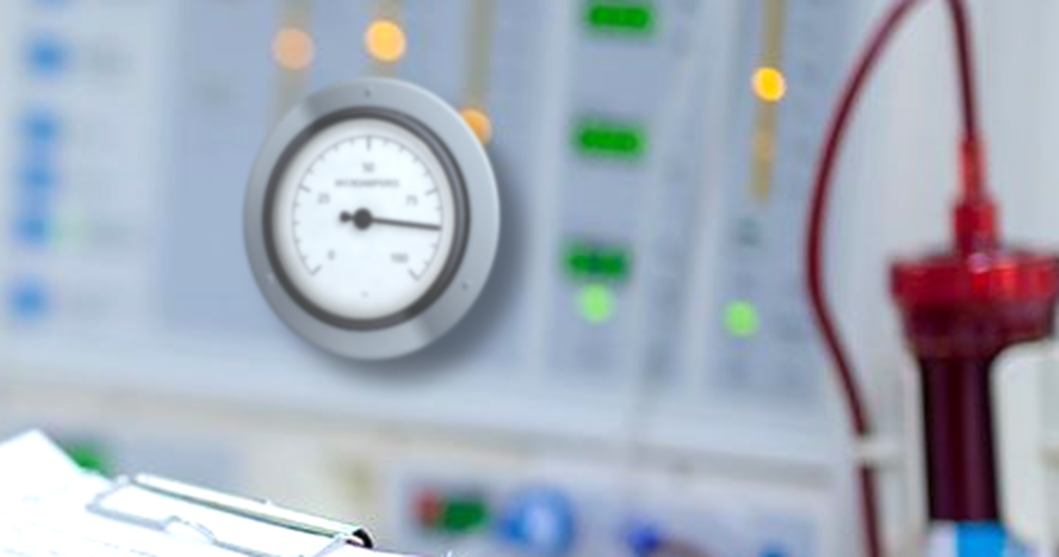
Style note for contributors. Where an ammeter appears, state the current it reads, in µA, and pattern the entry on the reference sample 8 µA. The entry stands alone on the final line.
85 µA
